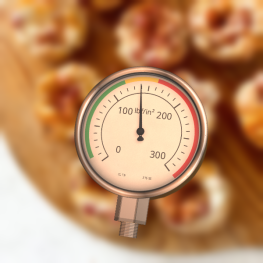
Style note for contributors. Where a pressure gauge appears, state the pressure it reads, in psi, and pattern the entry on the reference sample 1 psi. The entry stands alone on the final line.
140 psi
